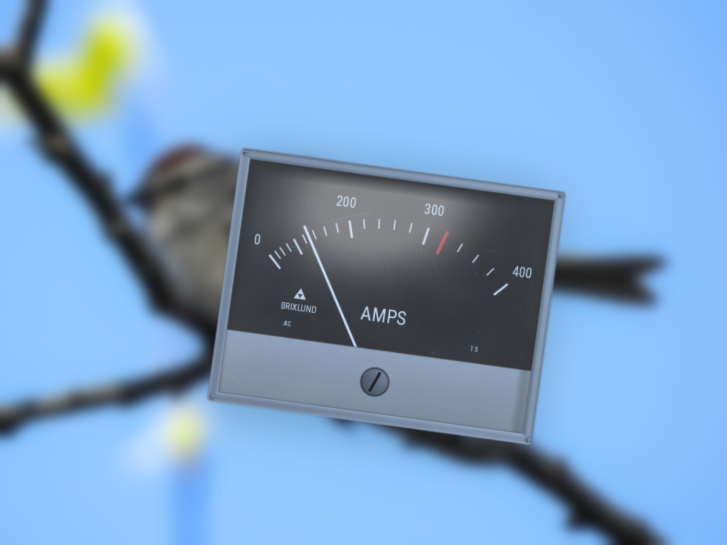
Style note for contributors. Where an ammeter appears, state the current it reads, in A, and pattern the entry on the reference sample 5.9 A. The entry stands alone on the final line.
130 A
